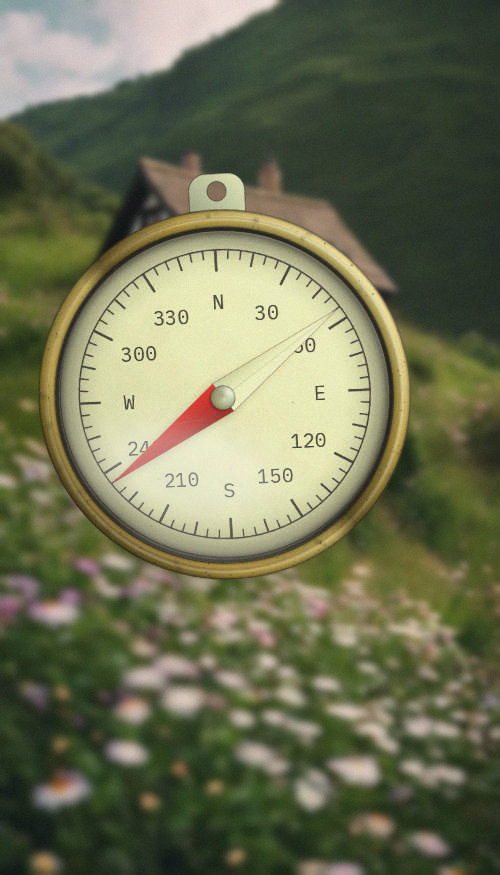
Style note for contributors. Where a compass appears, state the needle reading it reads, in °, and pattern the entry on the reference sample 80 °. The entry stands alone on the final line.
235 °
